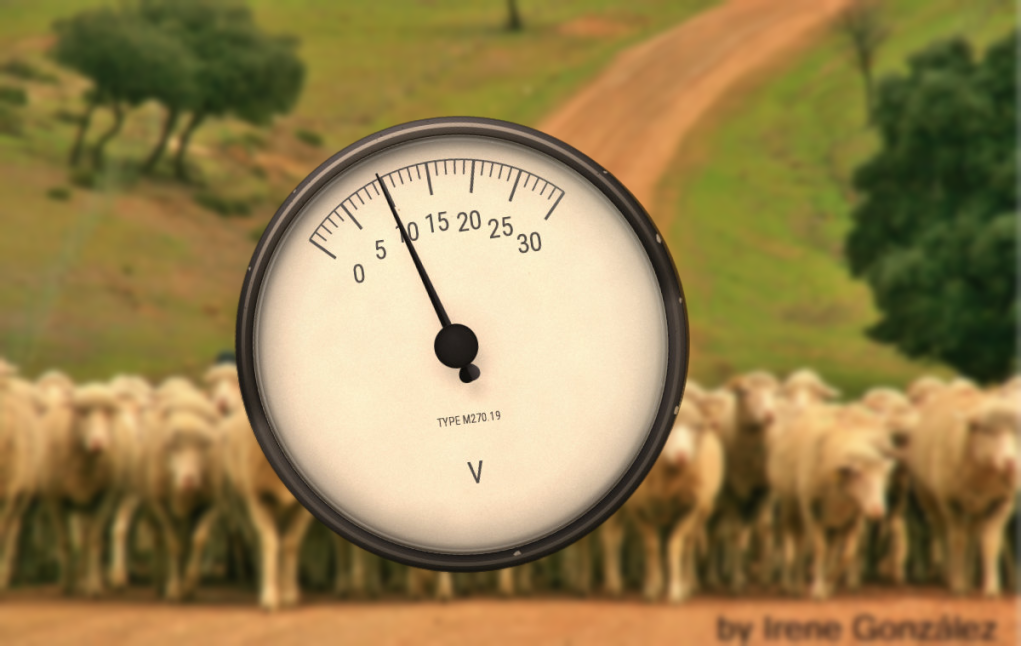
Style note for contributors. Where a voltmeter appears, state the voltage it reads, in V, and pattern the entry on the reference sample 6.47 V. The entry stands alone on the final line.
10 V
